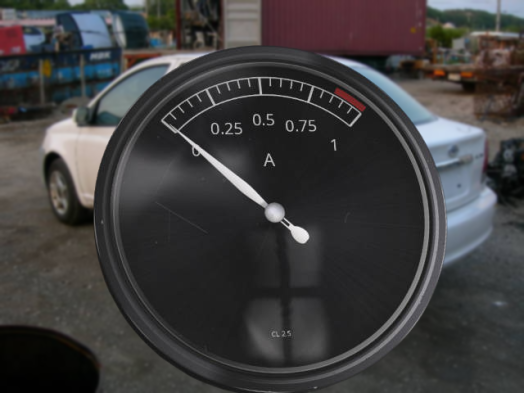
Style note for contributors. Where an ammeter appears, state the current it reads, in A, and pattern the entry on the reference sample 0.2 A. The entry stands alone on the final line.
0 A
